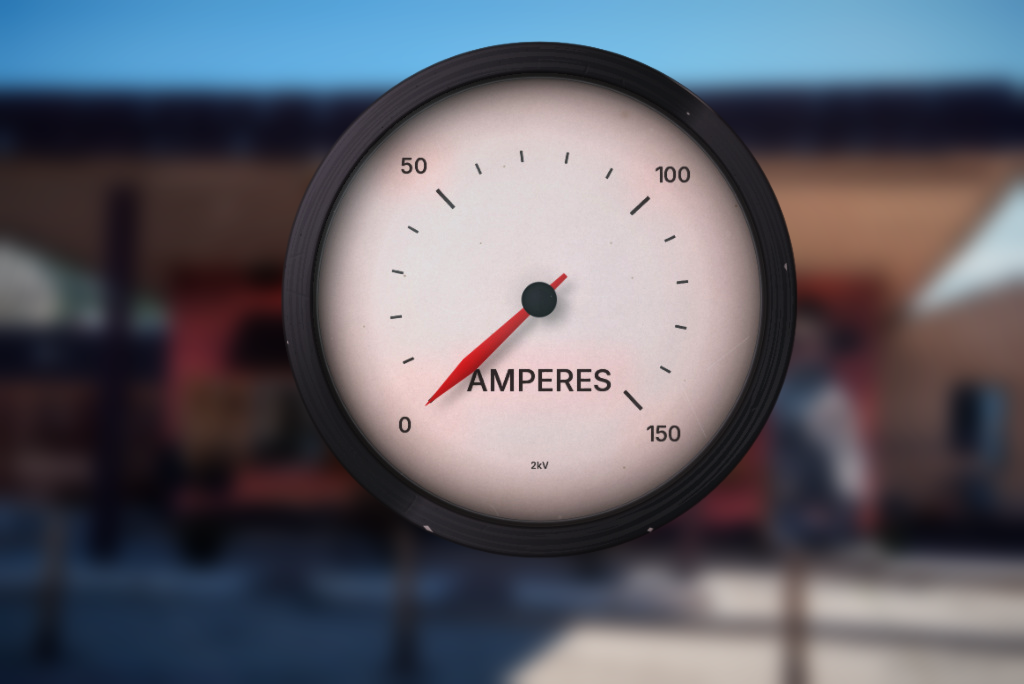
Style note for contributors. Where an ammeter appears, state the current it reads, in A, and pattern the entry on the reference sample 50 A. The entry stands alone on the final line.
0 A
